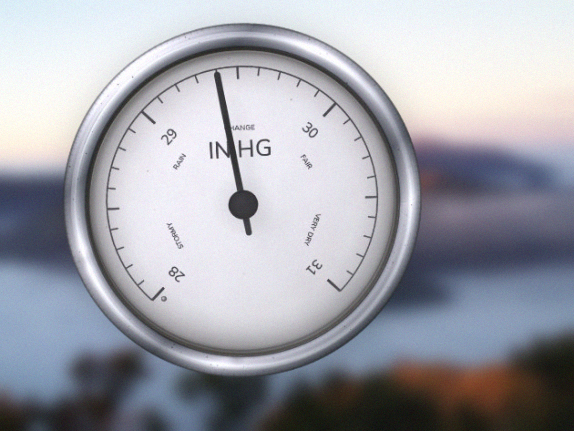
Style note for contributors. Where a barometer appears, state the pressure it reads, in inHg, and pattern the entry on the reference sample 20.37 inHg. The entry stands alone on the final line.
29.4 inHg
